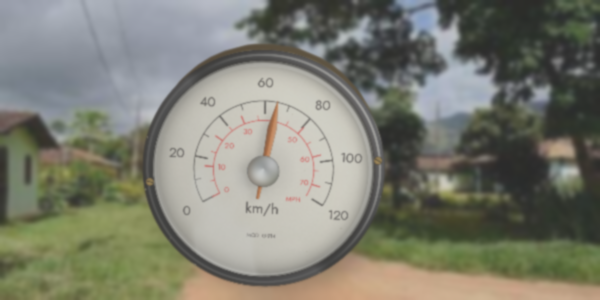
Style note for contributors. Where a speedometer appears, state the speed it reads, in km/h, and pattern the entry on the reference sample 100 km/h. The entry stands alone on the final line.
65 km/h
